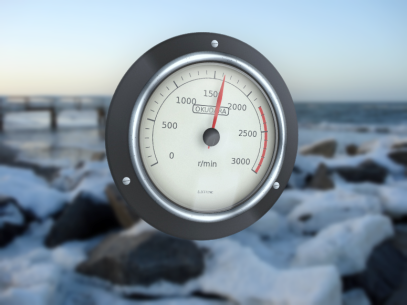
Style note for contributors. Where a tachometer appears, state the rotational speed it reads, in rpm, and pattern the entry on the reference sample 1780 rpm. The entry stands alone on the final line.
1600 rpm
